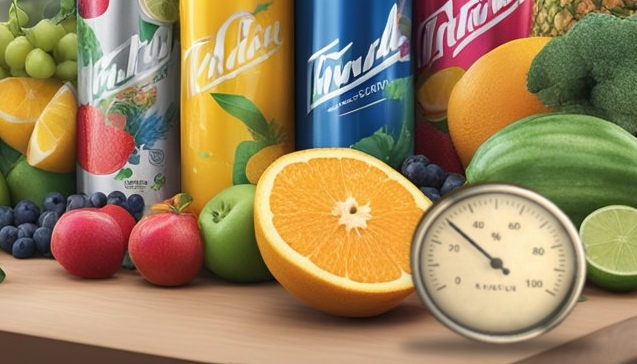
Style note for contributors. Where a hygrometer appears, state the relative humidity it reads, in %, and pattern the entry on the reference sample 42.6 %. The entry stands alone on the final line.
30 %
